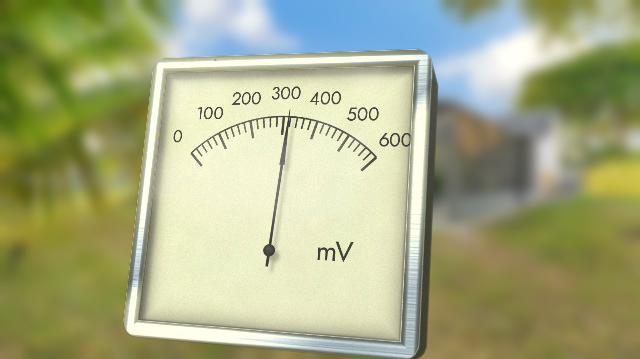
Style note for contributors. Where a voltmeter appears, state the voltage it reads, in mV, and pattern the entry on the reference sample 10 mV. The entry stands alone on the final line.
320 mV
